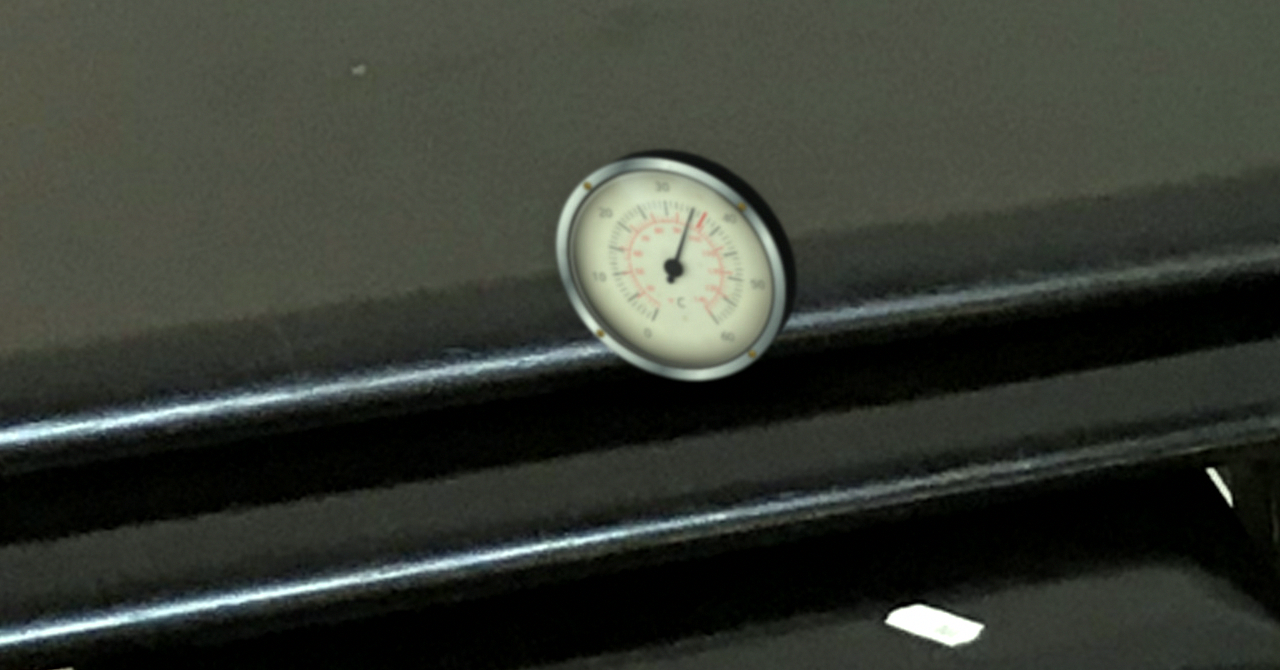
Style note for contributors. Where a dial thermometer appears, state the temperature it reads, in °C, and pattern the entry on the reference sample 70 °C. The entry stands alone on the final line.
35 °C
